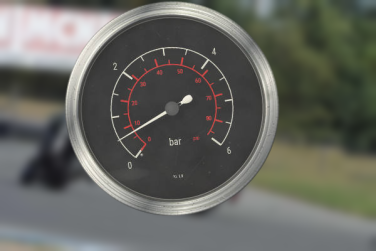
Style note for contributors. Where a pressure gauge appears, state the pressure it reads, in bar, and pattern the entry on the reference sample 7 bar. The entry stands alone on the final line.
0.5 bar
